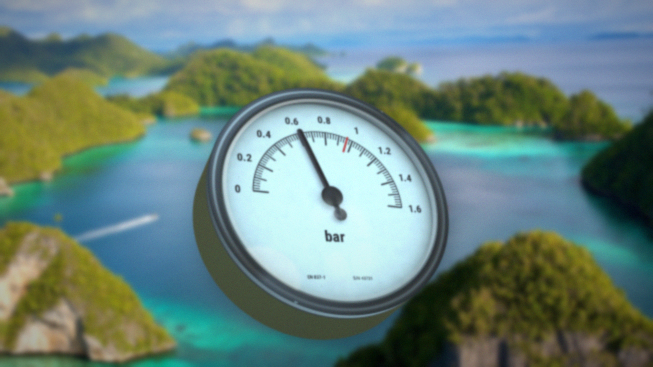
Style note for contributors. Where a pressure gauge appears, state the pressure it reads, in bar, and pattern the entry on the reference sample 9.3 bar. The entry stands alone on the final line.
0.6 bar
